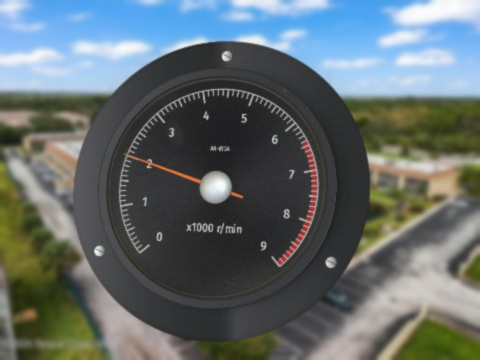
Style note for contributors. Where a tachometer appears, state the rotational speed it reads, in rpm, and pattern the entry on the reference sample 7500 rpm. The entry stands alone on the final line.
2000 rpm
